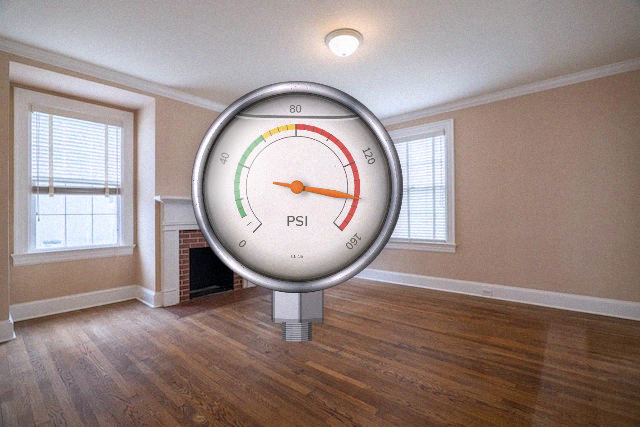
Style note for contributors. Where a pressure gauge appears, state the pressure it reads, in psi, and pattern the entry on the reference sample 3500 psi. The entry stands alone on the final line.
140 psi
